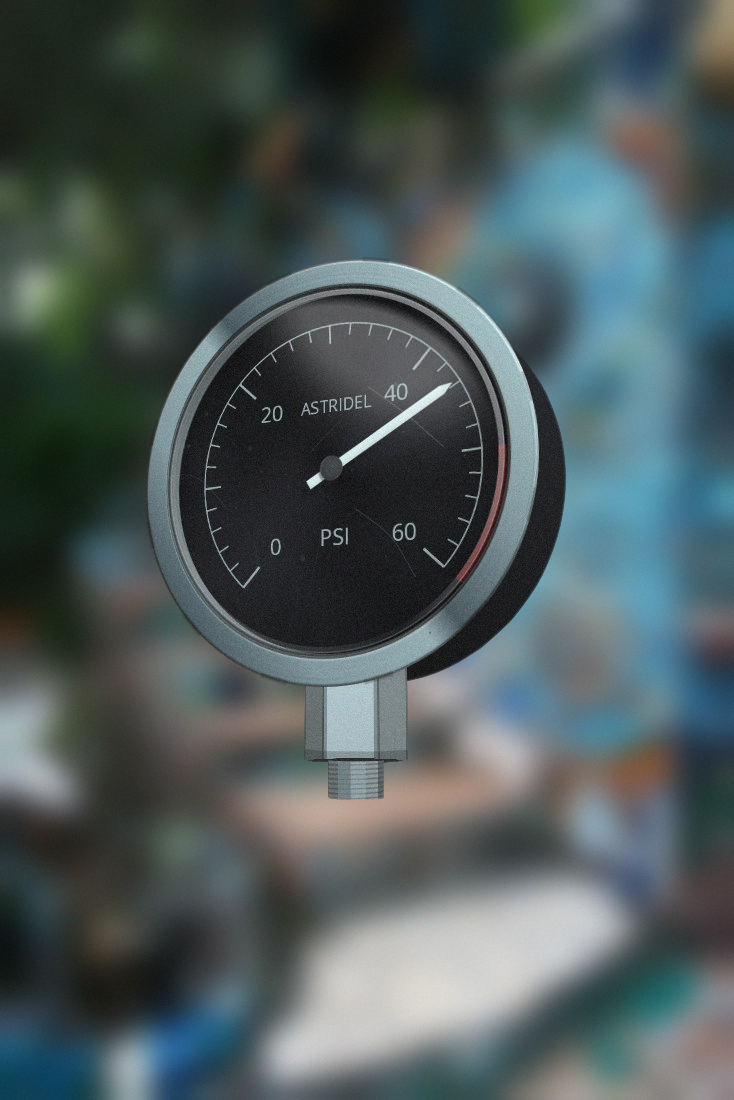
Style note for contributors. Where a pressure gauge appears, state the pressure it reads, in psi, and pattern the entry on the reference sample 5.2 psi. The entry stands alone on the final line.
44 psi
